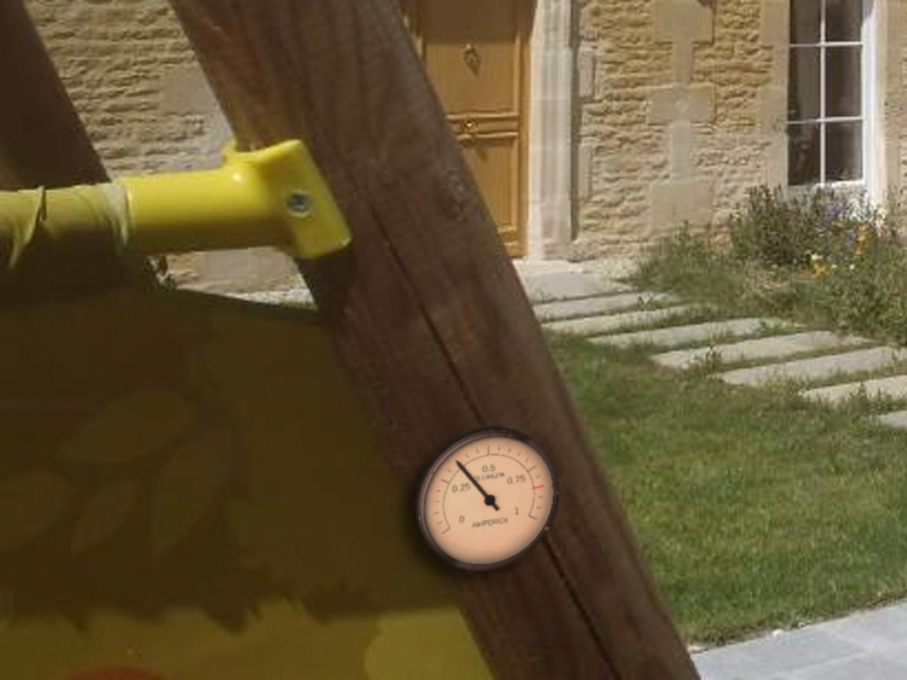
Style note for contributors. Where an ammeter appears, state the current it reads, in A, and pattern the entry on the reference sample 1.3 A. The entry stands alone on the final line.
0.35 A
